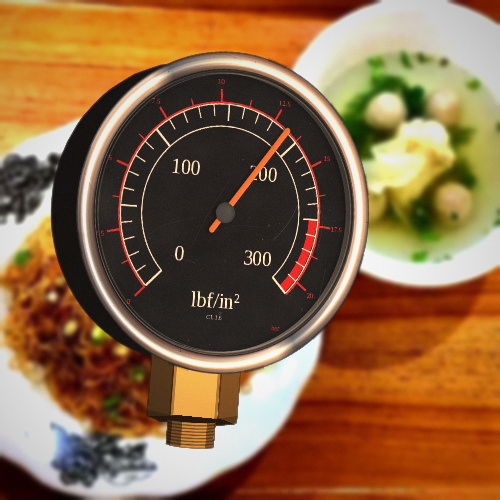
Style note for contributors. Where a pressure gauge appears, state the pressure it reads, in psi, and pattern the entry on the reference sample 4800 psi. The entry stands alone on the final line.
190 psi
